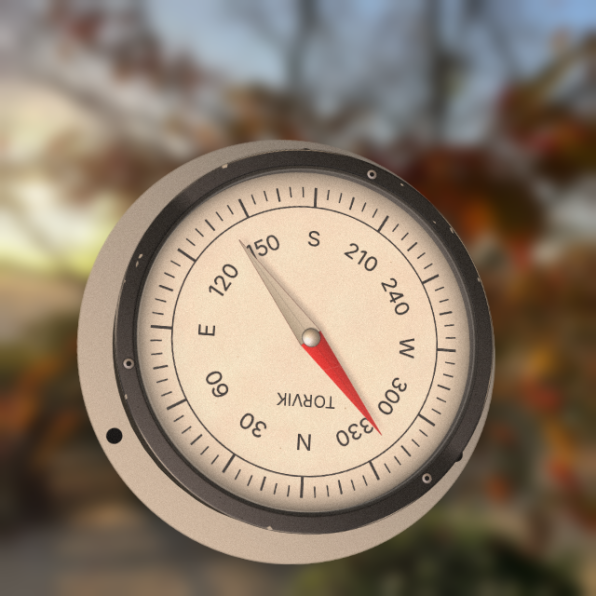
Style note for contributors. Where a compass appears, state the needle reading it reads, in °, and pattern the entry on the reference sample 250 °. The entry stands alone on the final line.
320 °
